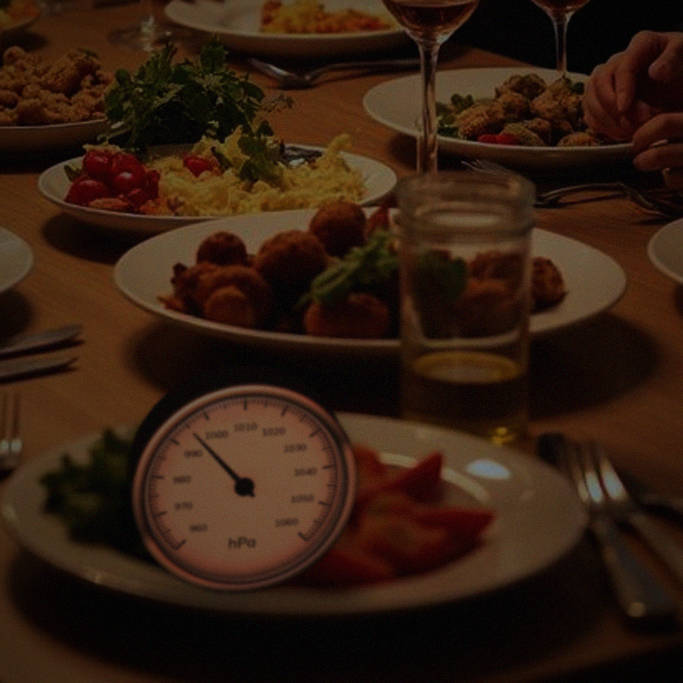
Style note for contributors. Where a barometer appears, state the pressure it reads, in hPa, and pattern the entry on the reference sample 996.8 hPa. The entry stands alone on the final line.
995 hPa
